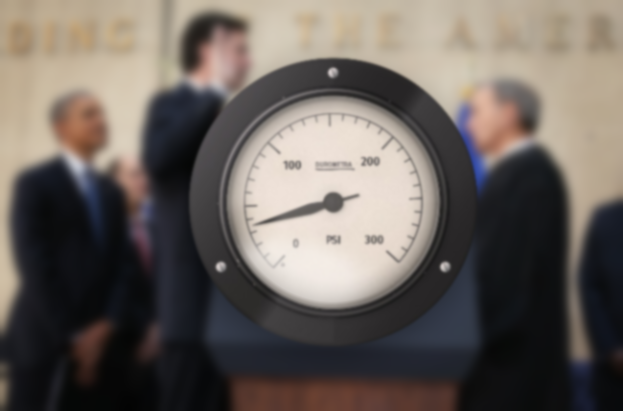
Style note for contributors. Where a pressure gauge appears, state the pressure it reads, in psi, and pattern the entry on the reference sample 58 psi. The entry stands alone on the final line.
35 psi
